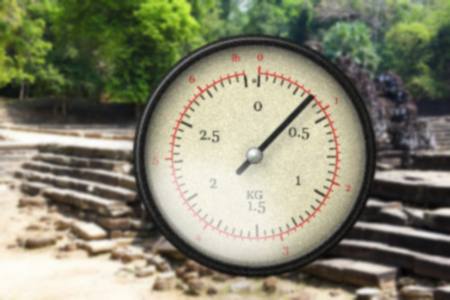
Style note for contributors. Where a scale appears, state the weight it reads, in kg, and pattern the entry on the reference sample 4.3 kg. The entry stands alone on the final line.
0.35 kg
